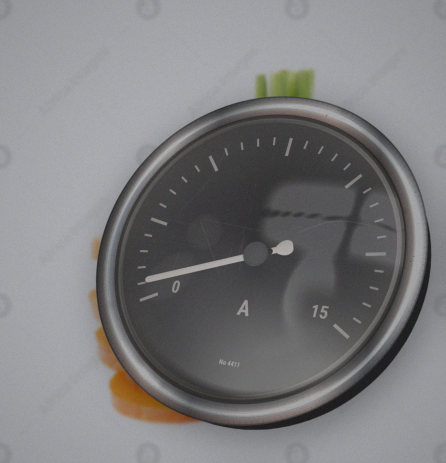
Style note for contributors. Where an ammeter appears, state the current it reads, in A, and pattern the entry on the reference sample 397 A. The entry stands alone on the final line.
0.5 A
